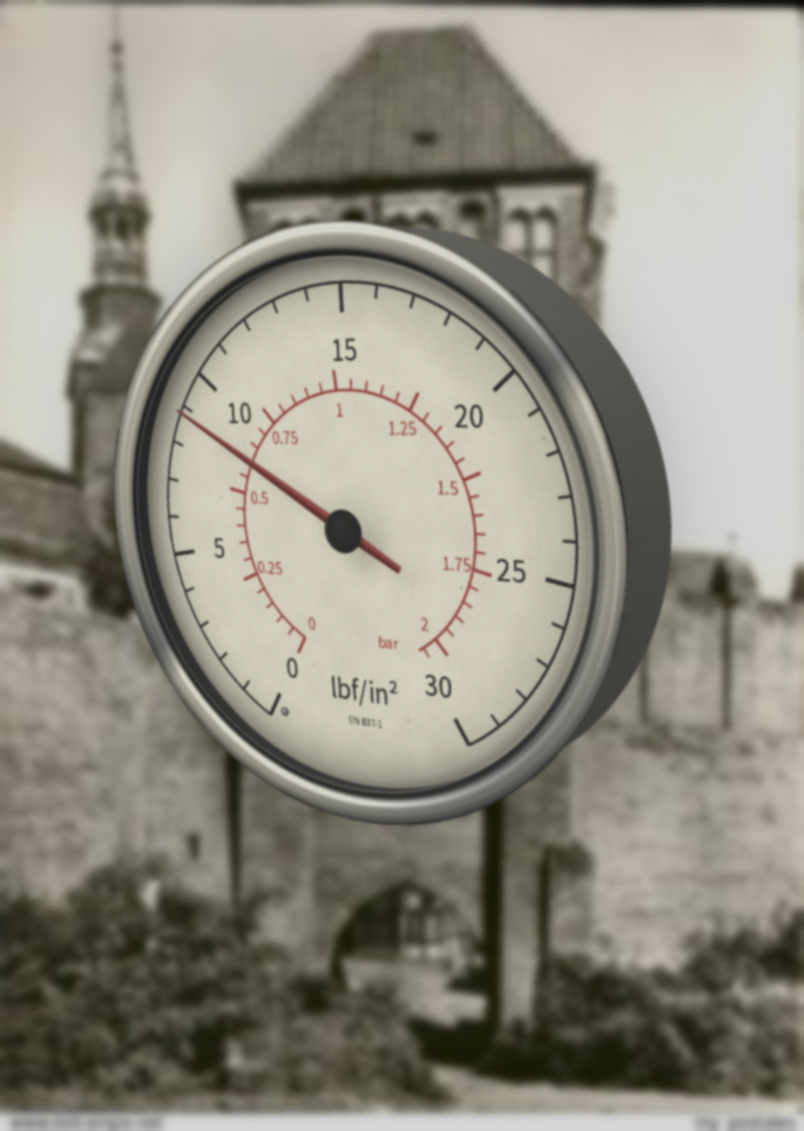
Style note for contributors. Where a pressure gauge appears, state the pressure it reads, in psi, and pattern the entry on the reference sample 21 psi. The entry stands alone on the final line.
9 psi
